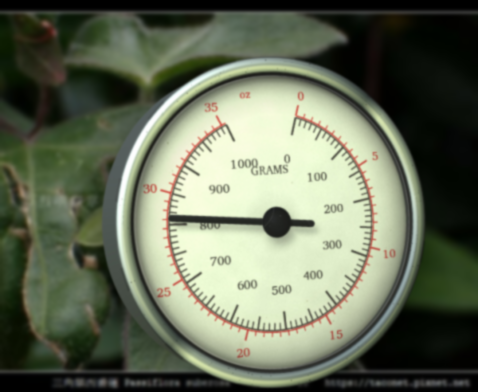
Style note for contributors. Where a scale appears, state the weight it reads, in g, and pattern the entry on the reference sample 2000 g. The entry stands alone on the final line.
810 g
